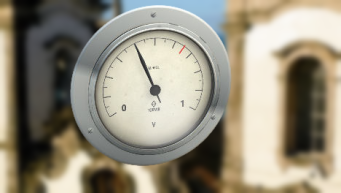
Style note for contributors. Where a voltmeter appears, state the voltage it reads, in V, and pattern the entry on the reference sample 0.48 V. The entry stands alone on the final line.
0.4 V
